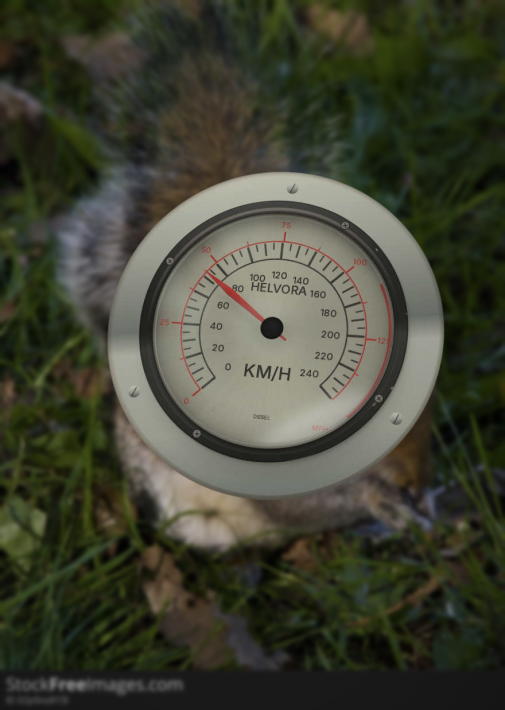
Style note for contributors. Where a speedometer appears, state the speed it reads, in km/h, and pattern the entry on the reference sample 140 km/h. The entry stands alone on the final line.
72.5 km/h
